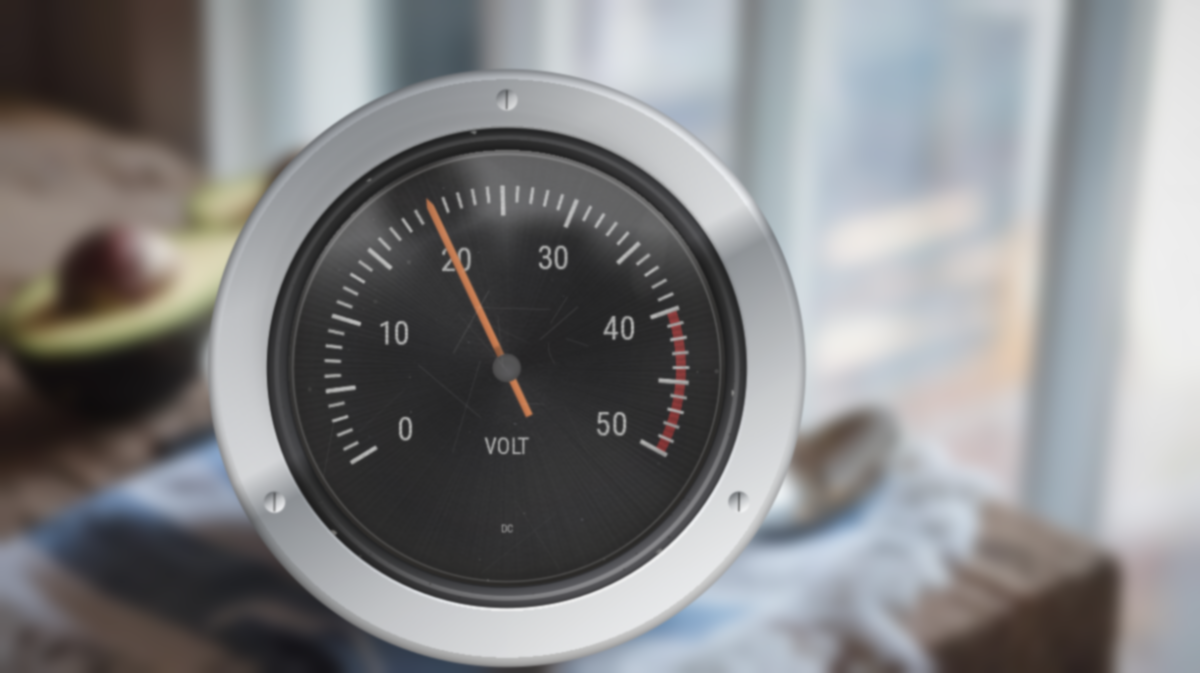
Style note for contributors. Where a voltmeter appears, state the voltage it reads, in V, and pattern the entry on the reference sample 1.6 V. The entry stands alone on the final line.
20 V
